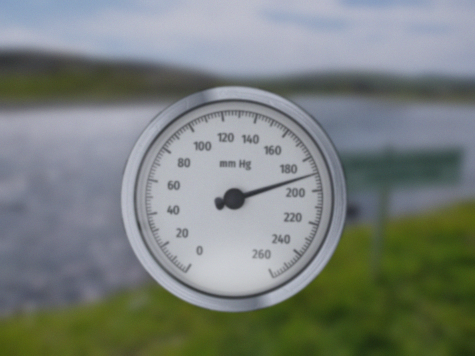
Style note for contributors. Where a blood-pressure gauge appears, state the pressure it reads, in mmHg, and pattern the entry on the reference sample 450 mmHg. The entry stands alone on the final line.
190 mmHg
